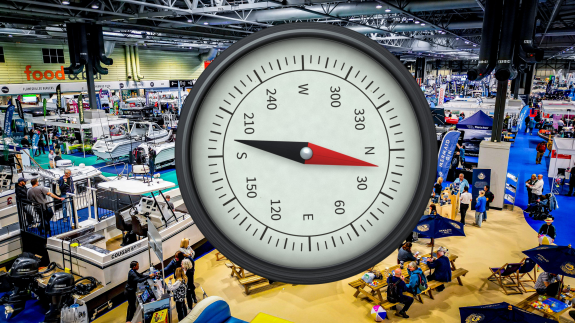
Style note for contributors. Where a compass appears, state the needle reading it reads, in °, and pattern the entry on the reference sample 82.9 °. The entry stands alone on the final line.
12.5 °
